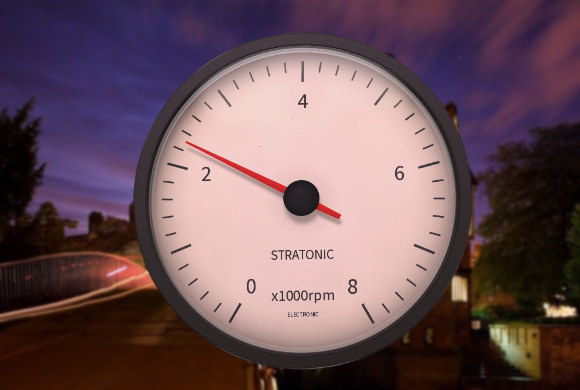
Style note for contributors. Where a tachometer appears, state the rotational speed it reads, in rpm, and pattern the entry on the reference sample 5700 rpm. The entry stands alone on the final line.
2300 rpm
